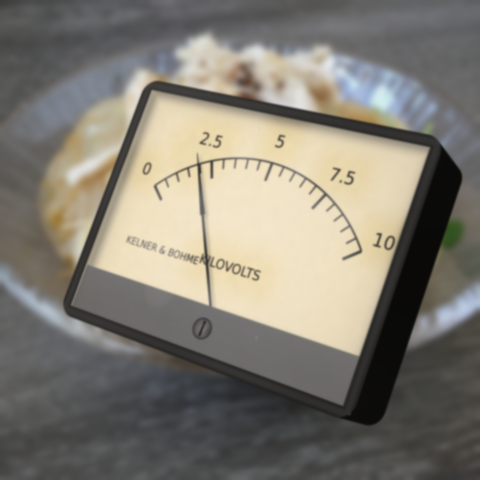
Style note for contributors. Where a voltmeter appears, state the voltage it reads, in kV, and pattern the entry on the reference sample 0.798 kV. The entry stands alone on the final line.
2 kV
